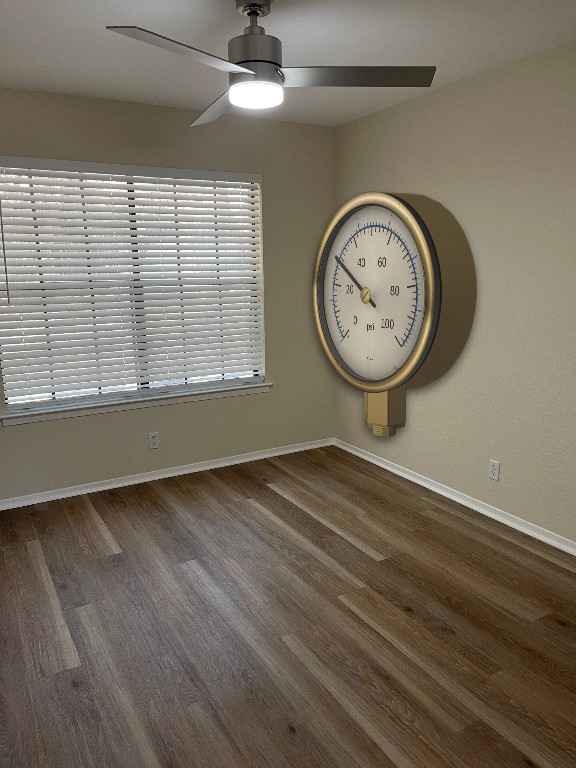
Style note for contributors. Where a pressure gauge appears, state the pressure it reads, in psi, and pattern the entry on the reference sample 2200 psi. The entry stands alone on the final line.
30 psi
